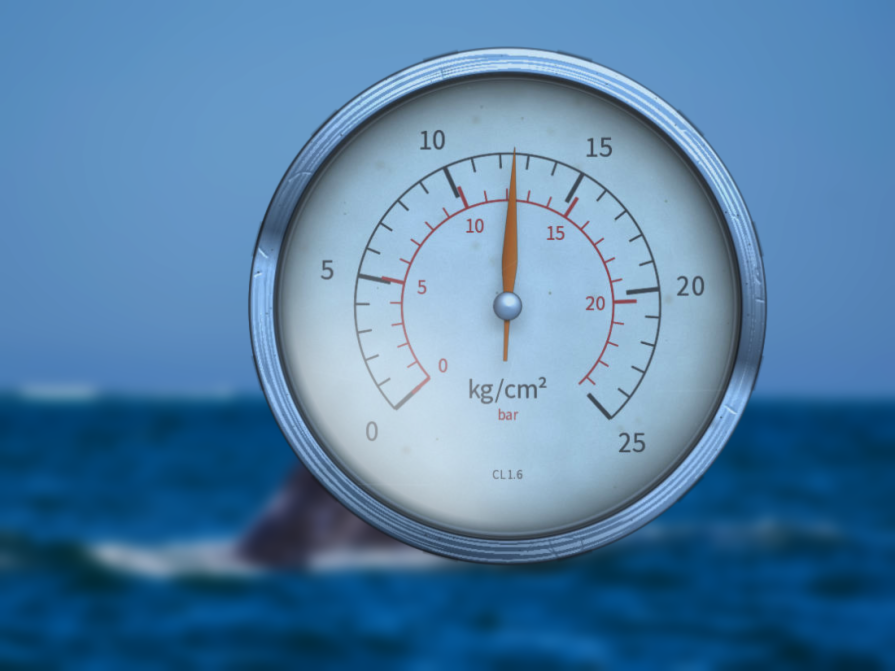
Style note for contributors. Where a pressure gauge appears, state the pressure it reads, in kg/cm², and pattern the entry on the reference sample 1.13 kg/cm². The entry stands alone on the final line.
12.5 kg/cm²
